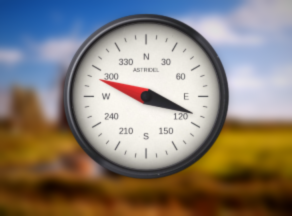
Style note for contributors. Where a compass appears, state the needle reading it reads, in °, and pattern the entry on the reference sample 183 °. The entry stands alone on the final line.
290 °
